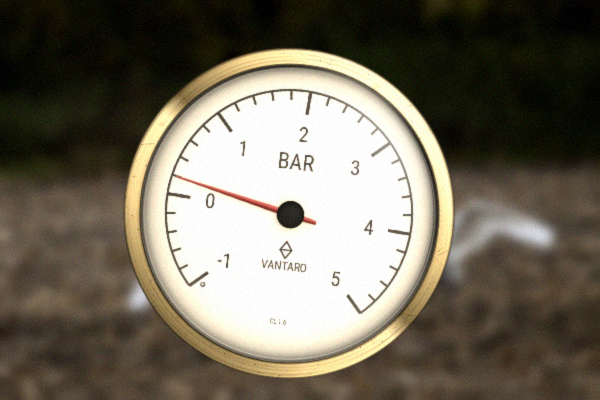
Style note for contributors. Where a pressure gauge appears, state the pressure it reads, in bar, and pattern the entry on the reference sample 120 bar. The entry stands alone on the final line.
0.2 bar
